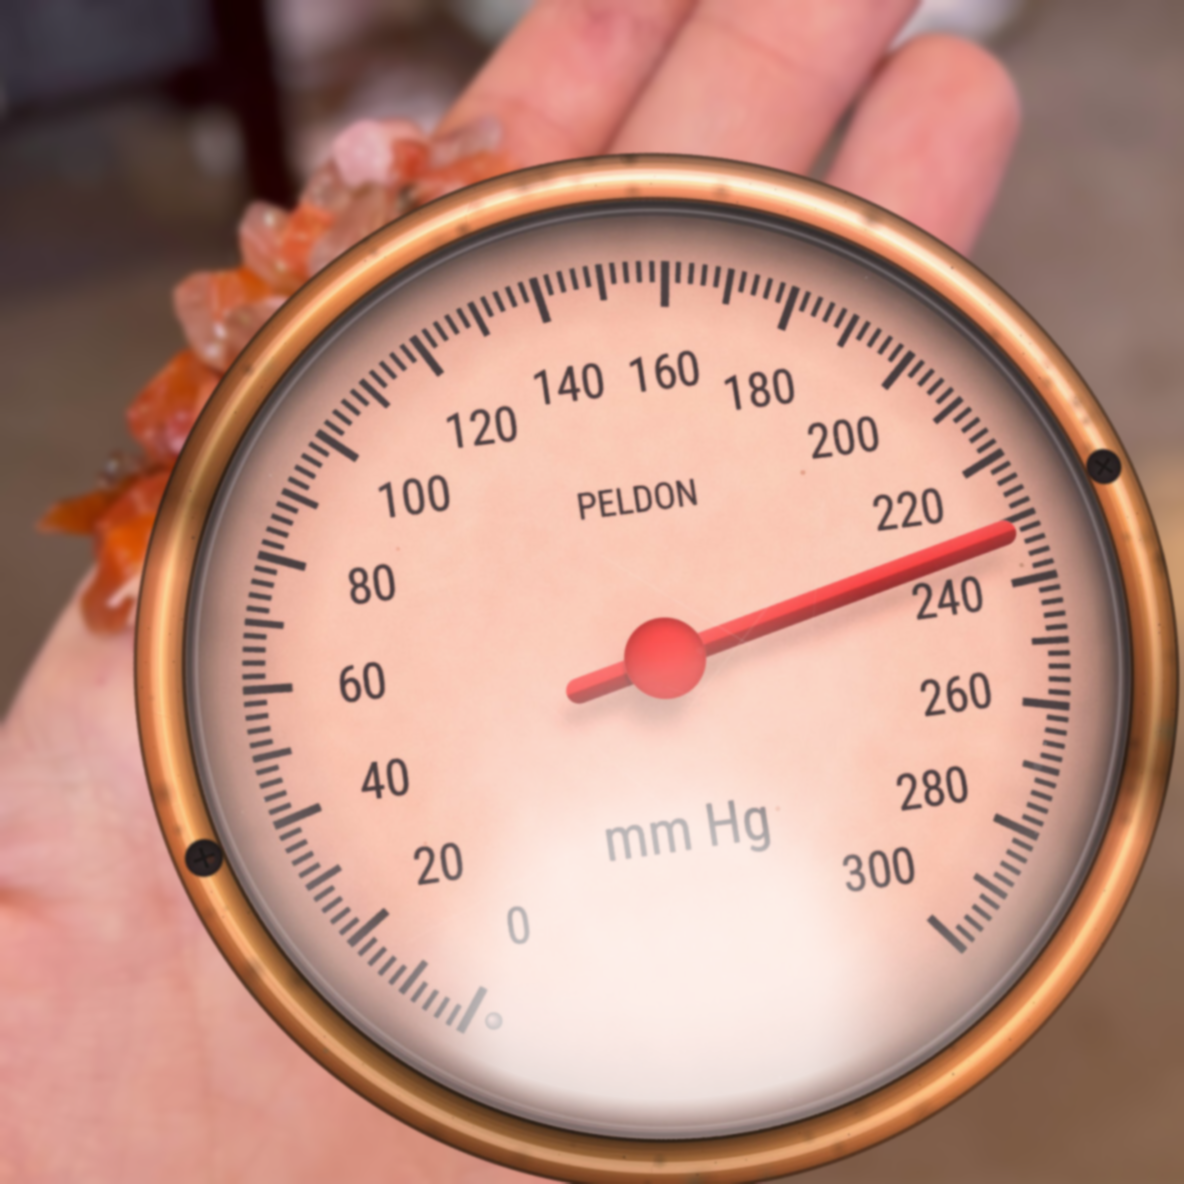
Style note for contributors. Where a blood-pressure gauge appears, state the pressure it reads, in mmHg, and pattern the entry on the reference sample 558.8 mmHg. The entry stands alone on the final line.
232 mmHg
